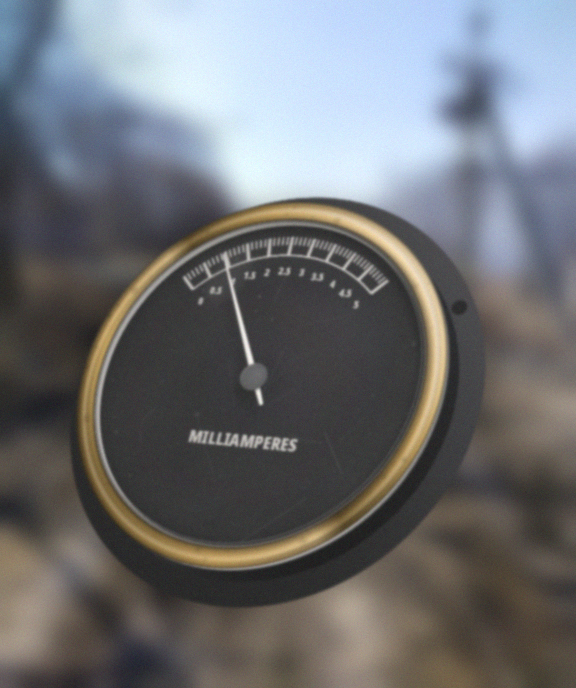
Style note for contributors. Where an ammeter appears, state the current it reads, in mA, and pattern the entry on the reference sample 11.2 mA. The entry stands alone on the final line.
1 mA
